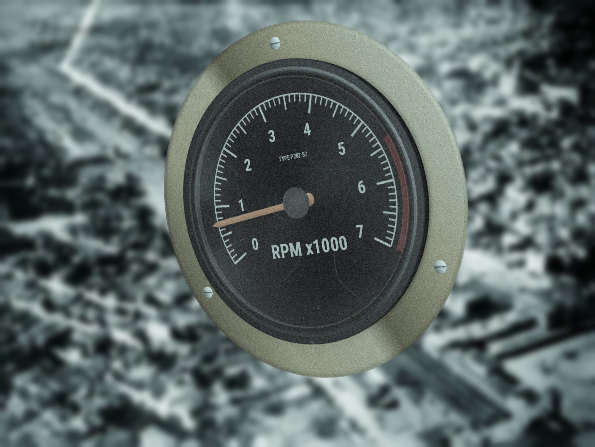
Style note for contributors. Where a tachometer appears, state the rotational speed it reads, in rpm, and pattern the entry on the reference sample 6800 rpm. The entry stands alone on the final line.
700 rpm
